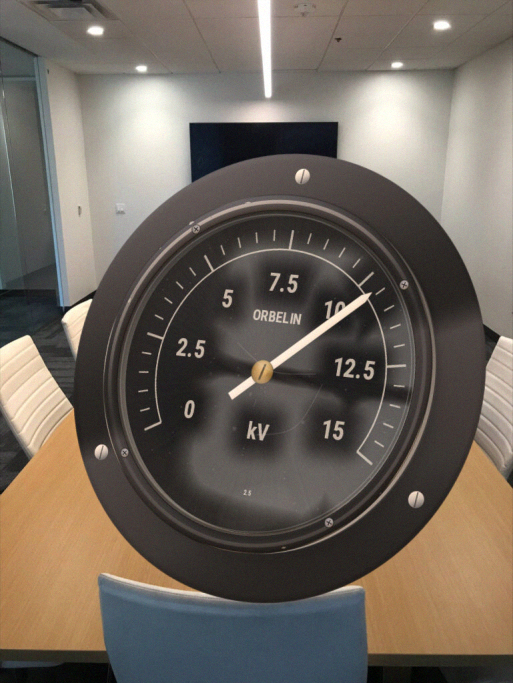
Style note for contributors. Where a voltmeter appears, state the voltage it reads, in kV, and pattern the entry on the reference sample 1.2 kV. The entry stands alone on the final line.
10.5 kV
